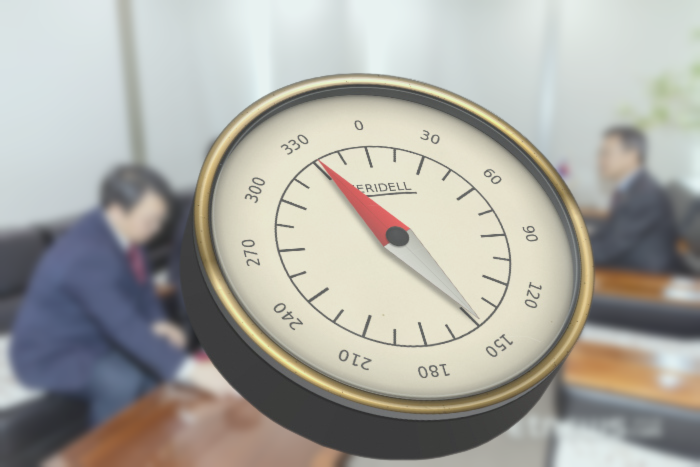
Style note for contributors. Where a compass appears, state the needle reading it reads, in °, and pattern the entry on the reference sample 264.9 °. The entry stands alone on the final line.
330 °
